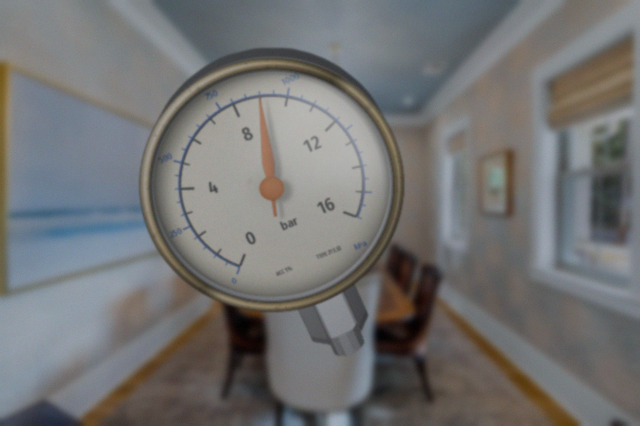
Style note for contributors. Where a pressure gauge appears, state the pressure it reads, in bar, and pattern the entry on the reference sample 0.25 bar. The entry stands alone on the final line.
9 bar
